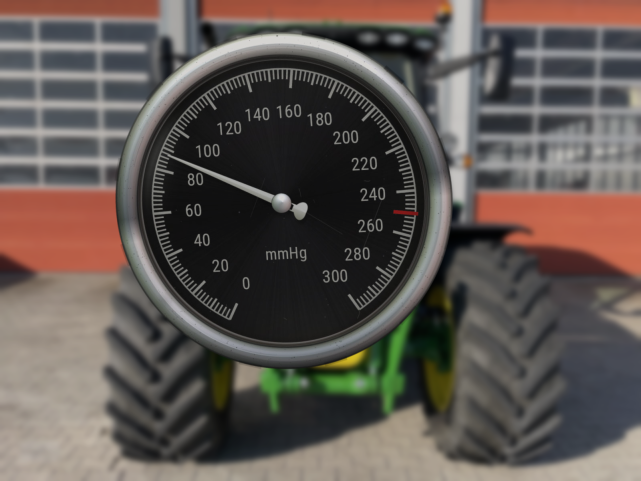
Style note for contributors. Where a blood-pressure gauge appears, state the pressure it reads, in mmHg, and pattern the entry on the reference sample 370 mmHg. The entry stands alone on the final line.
88 mmHg
